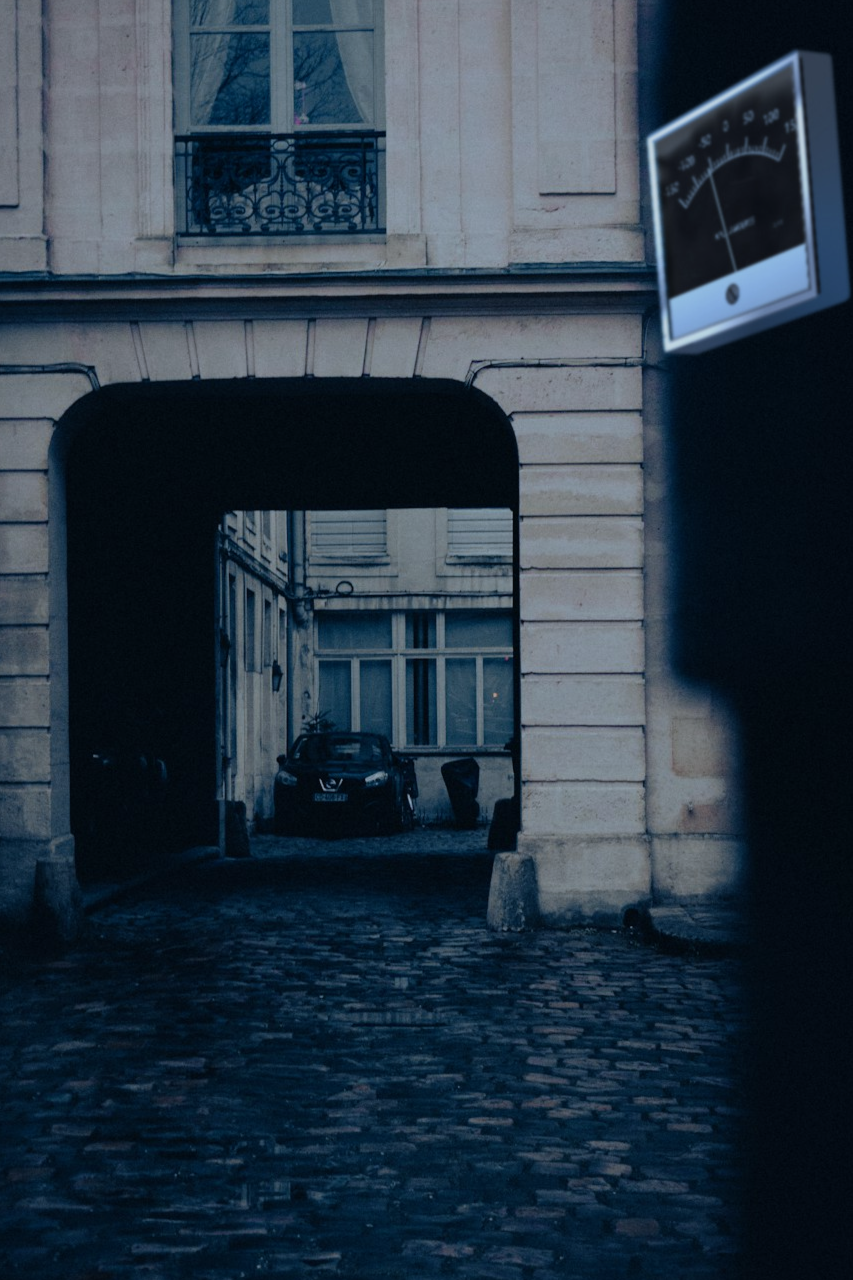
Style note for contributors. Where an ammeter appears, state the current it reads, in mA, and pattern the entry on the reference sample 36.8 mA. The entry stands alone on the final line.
-50 mA
